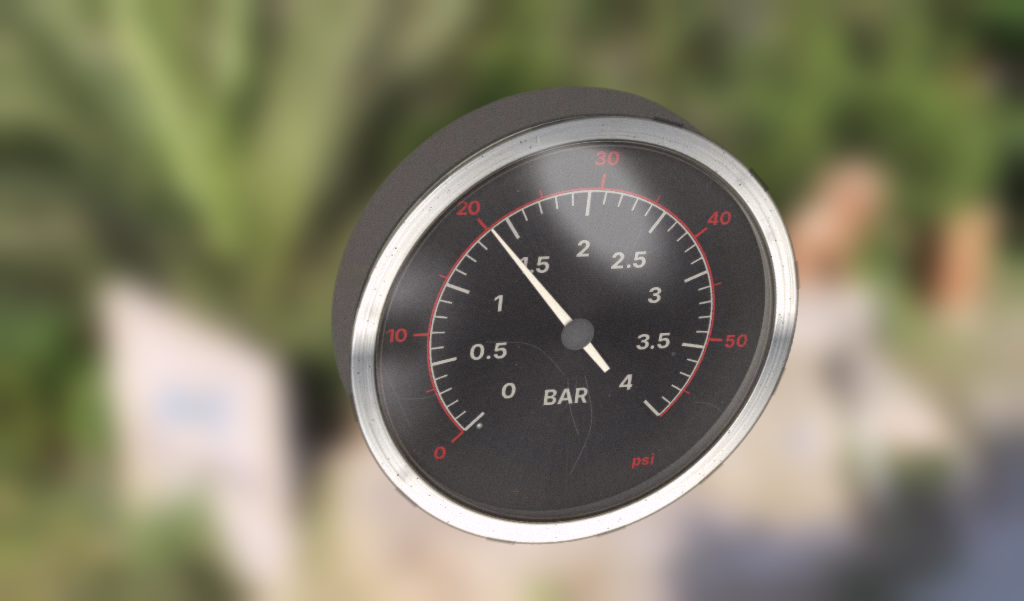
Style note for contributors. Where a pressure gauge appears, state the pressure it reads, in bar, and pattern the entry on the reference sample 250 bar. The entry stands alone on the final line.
1.4 bar
